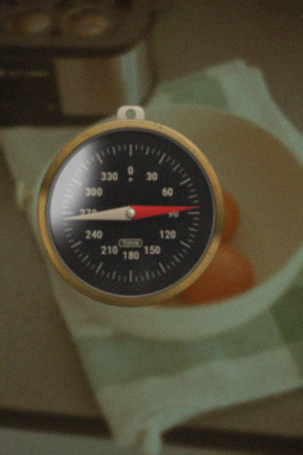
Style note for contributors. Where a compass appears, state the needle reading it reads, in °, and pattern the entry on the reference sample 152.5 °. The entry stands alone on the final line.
85 °
